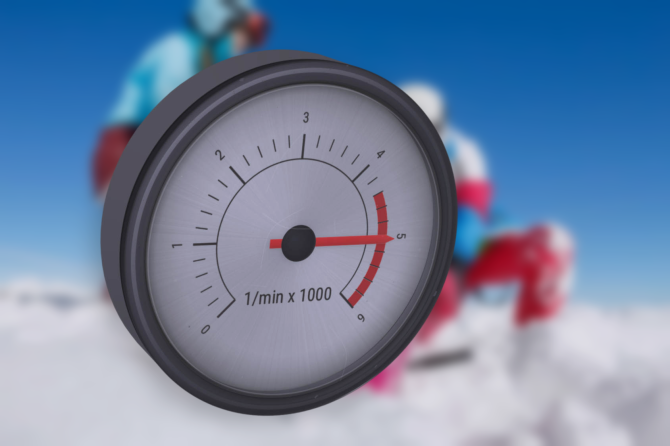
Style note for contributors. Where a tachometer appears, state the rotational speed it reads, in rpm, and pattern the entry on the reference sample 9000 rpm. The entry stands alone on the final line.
5000 rpm
